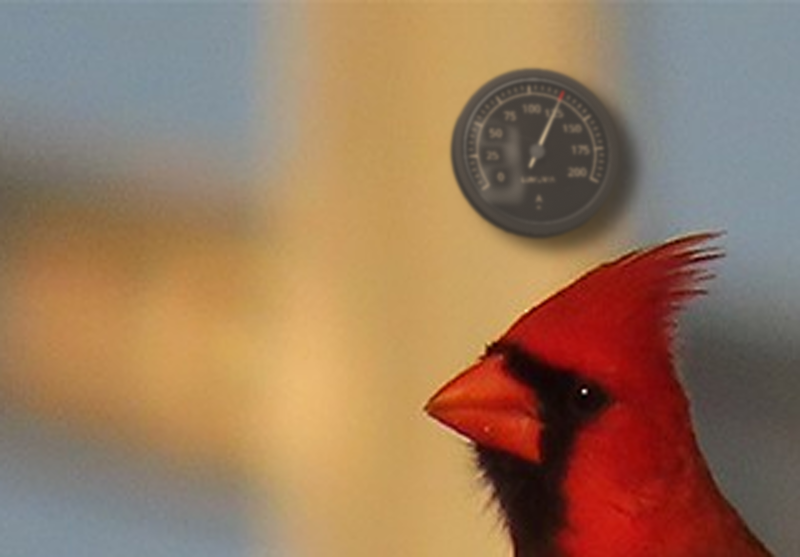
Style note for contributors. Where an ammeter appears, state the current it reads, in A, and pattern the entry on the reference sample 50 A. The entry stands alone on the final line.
125 A
